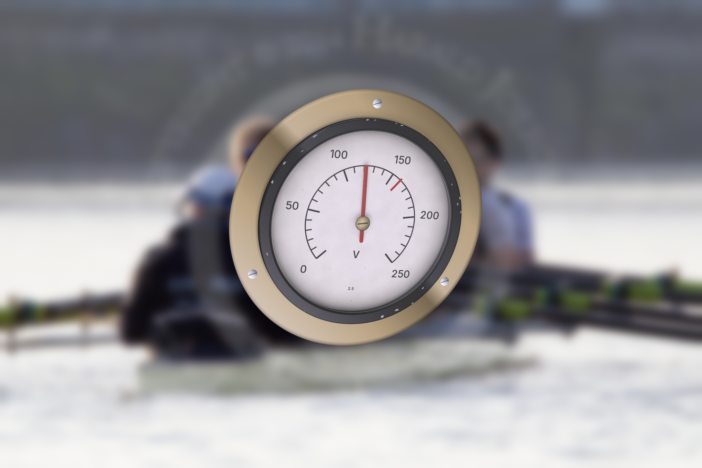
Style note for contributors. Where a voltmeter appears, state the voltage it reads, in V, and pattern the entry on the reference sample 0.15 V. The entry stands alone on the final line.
120 V
